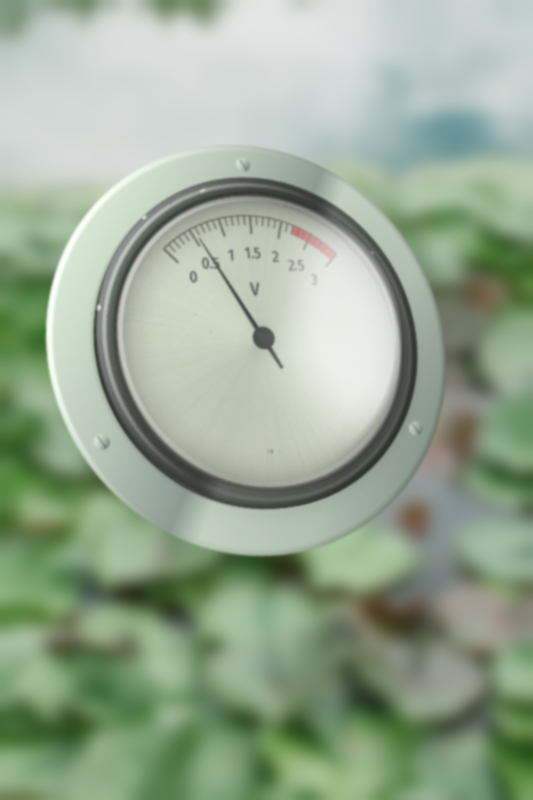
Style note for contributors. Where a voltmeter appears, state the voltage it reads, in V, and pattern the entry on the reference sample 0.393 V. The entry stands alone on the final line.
0.5 V
